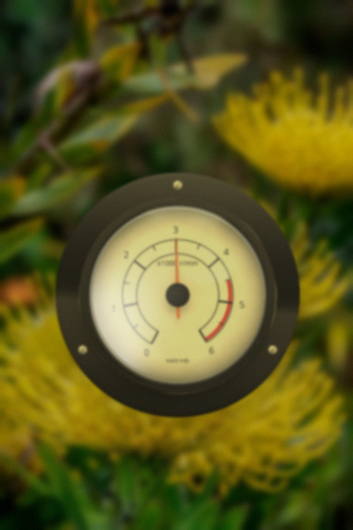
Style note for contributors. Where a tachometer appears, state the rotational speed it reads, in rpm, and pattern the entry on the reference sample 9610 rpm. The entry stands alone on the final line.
3000 rpm
